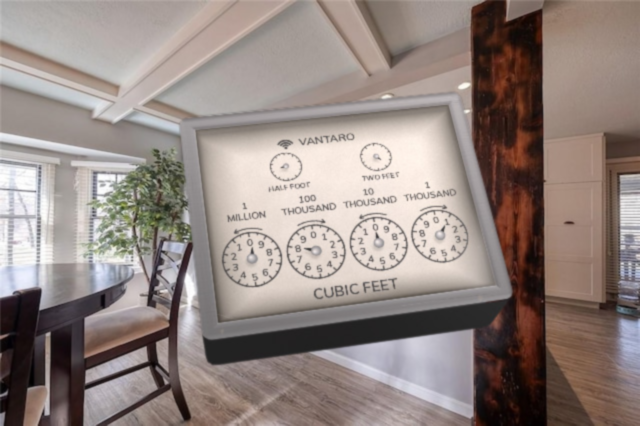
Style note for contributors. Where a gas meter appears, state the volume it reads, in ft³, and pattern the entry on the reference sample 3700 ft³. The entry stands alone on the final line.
980100 ft³
